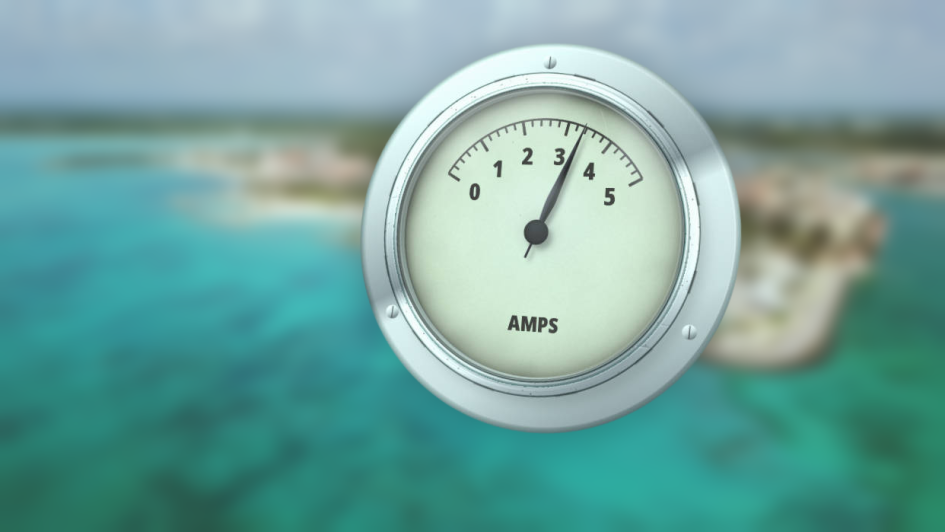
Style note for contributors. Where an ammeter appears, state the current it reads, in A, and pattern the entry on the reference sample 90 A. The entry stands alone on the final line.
3.4 A
